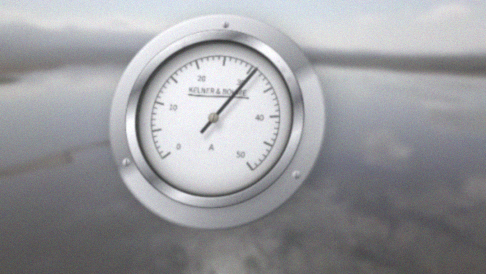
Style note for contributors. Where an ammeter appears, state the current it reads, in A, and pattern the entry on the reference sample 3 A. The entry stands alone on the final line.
31 A
